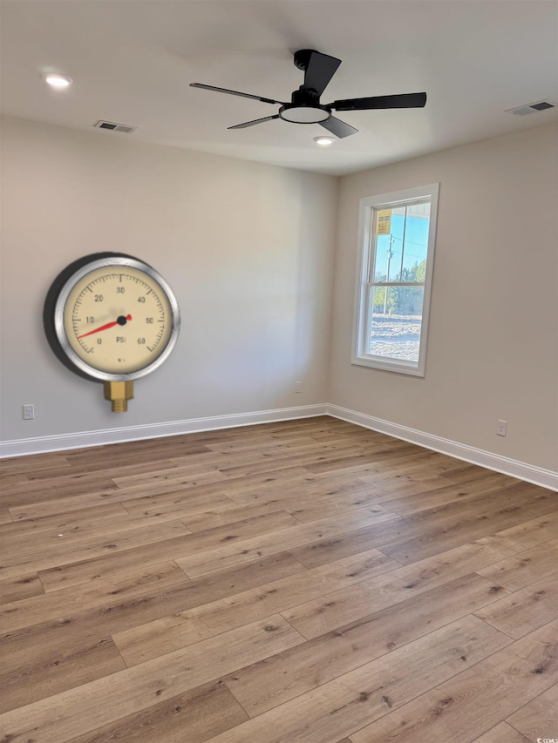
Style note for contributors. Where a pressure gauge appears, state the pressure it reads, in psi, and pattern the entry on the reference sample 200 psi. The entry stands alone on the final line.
5 psi
